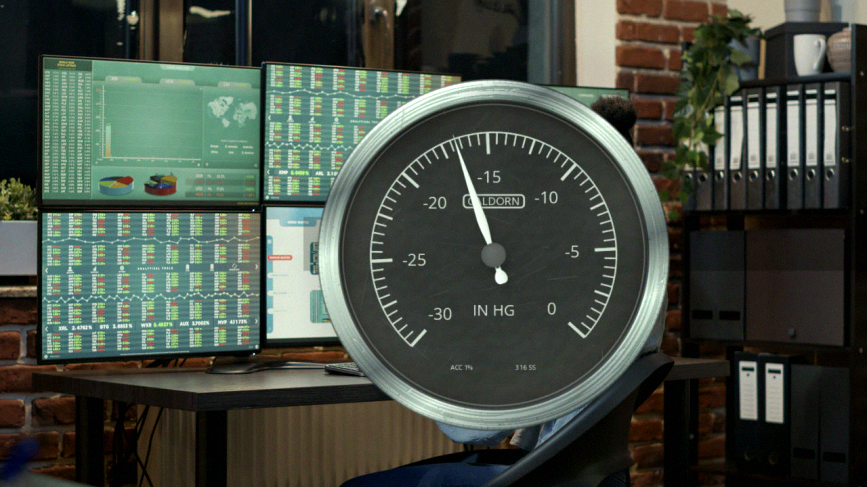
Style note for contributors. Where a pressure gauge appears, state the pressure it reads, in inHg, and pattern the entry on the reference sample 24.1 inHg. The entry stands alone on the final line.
-16.75 inHg
